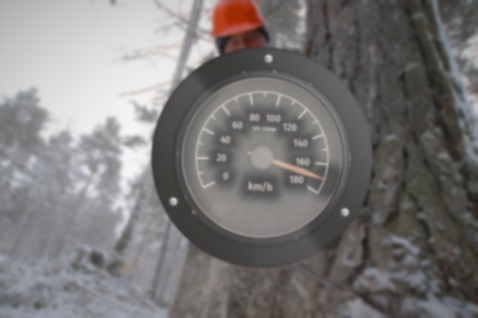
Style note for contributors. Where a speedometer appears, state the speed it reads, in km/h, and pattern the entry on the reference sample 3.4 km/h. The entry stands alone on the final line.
170 km/h
